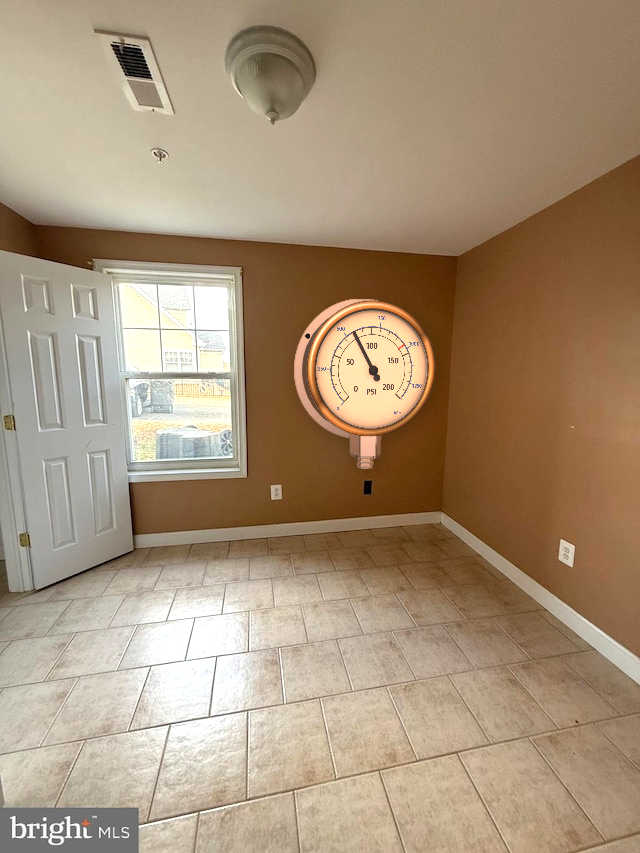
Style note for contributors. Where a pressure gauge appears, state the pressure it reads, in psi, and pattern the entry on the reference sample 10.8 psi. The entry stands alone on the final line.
80 psi
